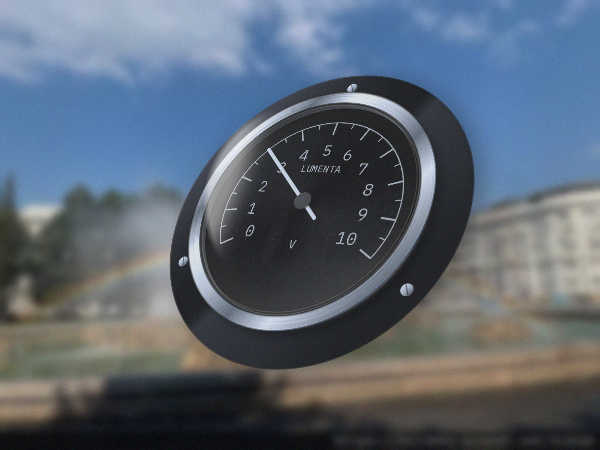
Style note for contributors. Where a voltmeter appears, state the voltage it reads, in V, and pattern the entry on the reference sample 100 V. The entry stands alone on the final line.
3 V
